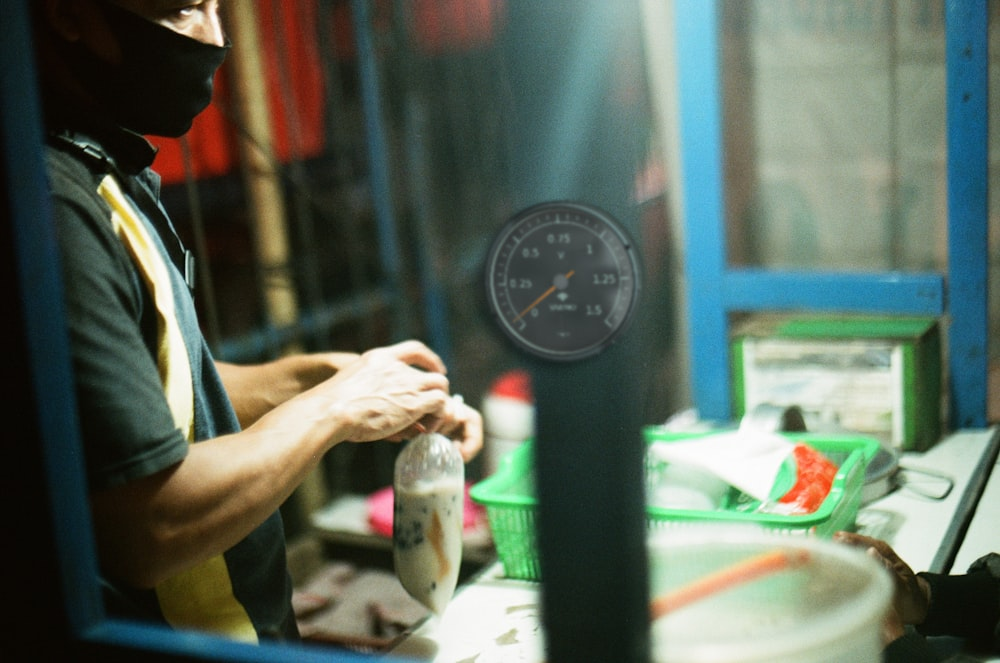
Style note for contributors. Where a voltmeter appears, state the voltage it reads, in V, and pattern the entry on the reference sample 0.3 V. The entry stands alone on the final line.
0.05 V
